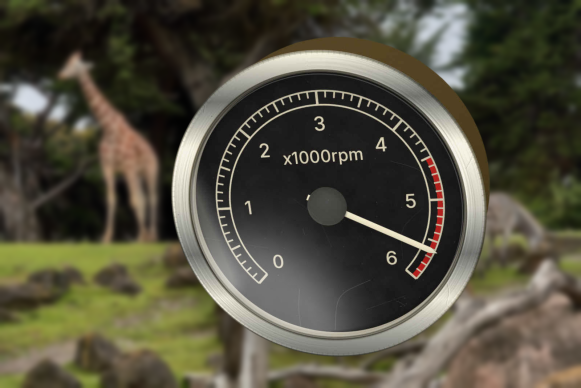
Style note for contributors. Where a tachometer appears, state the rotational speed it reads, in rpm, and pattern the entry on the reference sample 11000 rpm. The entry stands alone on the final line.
5600 rpm
